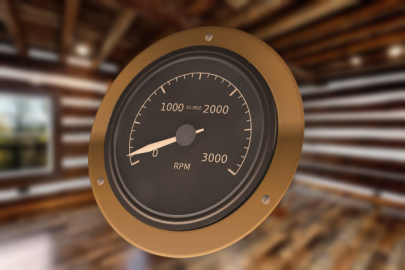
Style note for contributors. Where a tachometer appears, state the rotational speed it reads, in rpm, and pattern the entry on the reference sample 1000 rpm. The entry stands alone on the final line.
100 rpm
